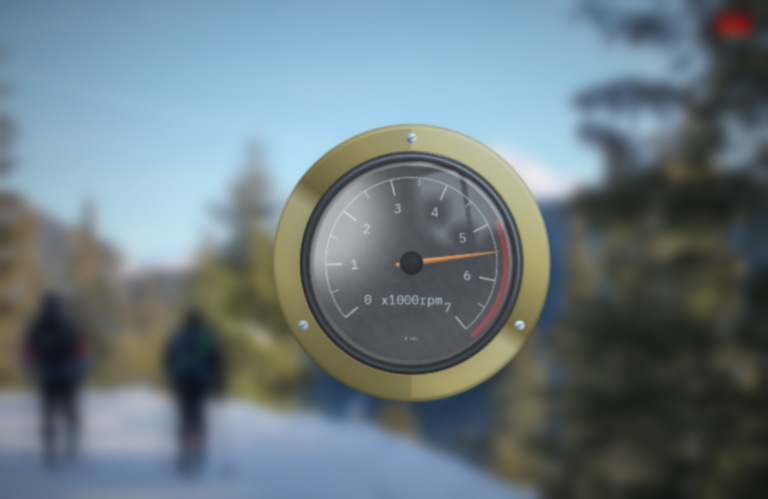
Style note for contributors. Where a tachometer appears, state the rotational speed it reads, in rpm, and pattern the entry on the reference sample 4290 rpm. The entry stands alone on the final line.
5500 rpm
